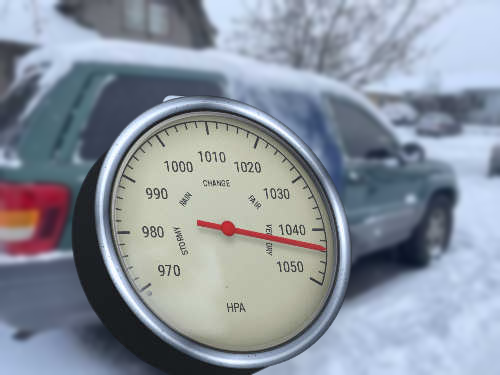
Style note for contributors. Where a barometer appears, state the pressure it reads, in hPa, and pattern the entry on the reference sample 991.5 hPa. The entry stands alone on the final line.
1044 hPa
